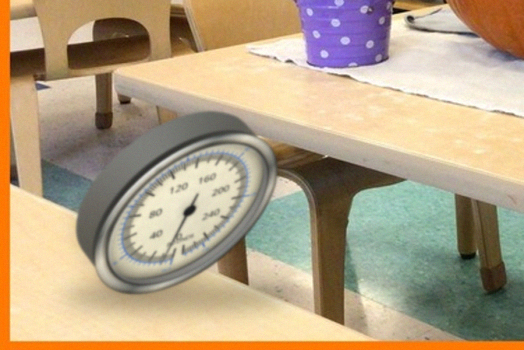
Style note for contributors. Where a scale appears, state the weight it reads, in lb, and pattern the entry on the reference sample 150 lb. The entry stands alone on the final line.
10 lb
